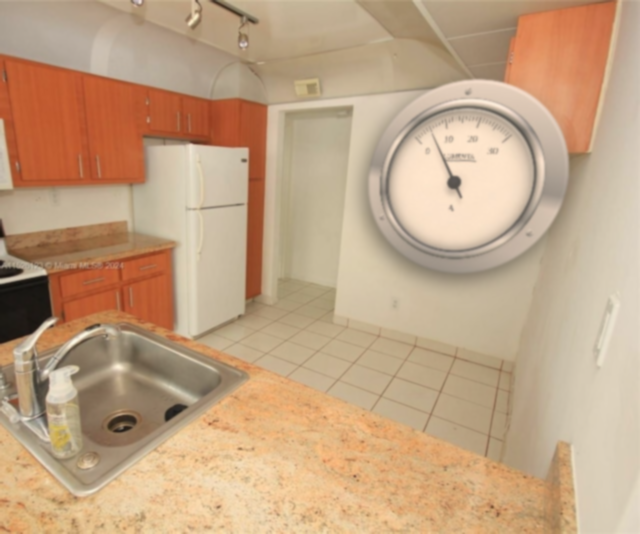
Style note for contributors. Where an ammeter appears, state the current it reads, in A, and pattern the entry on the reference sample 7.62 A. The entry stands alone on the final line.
5 A
